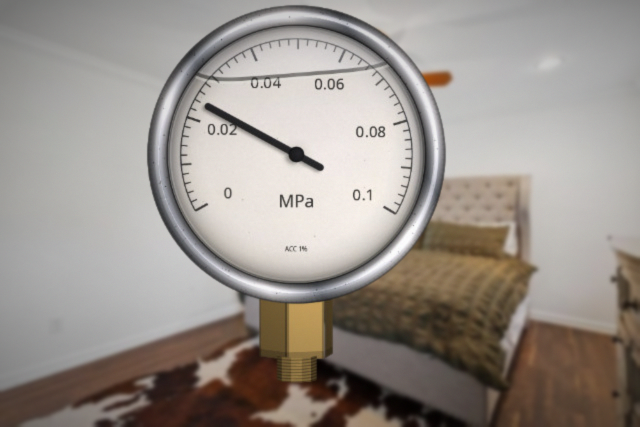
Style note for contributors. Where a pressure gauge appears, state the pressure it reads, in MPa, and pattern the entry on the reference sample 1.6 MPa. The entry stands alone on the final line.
0.024 MPa
